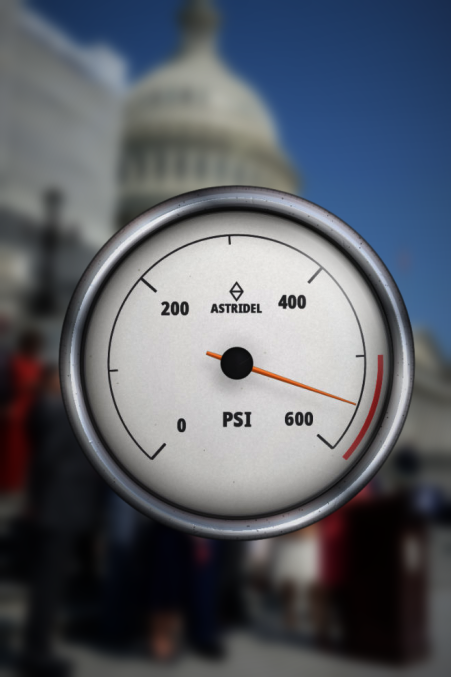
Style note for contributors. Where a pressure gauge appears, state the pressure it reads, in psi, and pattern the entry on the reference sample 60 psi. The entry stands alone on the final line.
550 psi
